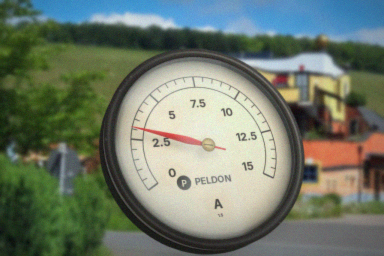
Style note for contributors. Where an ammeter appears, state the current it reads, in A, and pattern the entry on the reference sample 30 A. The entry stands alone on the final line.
3 A
